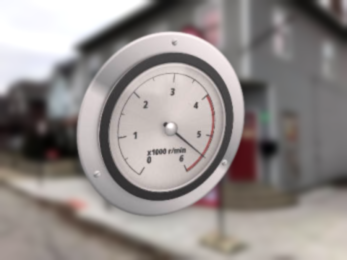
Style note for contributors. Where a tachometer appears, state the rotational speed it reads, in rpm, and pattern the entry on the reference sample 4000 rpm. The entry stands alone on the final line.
5500 rpm
